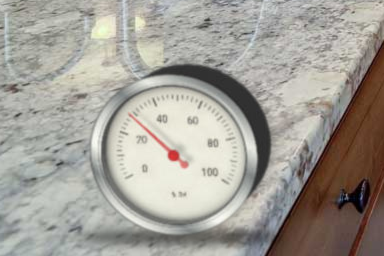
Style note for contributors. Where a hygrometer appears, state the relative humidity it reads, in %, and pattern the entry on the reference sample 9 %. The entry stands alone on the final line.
30 %
